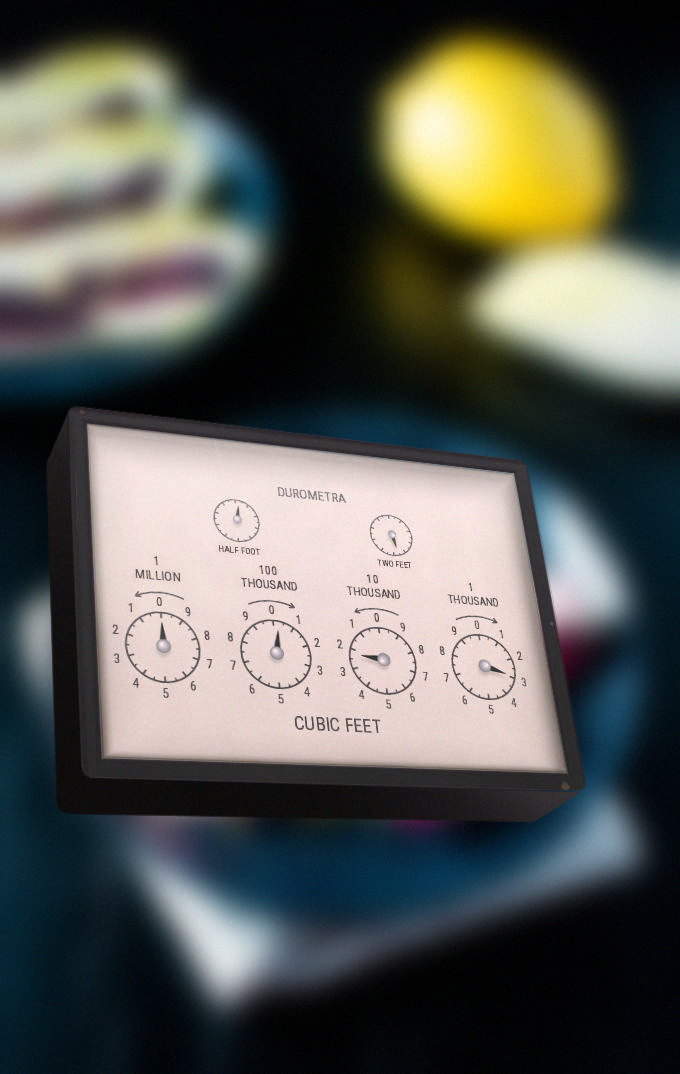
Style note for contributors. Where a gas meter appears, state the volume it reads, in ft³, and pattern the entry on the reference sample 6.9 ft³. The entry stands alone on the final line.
2300 ft³
